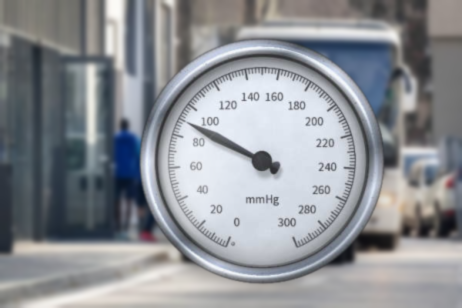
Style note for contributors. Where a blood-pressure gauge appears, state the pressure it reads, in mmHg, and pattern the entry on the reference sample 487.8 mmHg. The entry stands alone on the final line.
90 mmHg
